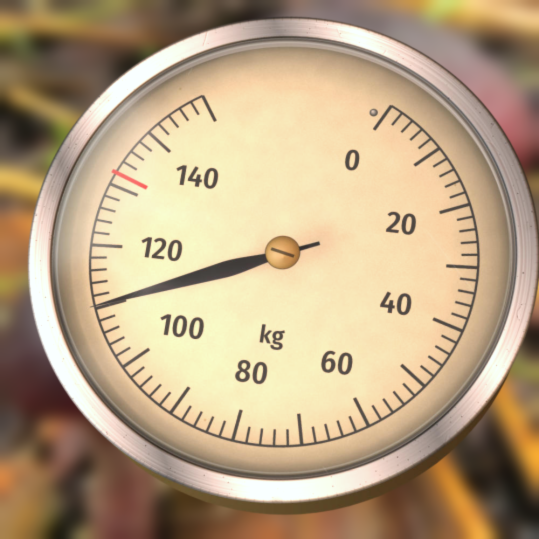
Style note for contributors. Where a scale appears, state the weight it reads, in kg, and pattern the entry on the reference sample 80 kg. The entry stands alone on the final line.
110 kg
